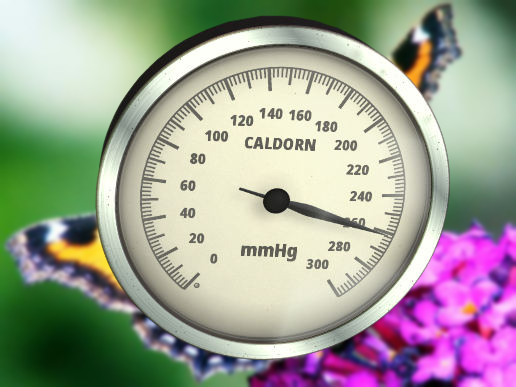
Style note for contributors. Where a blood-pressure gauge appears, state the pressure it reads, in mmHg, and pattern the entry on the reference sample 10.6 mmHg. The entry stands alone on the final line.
260 mmHg
